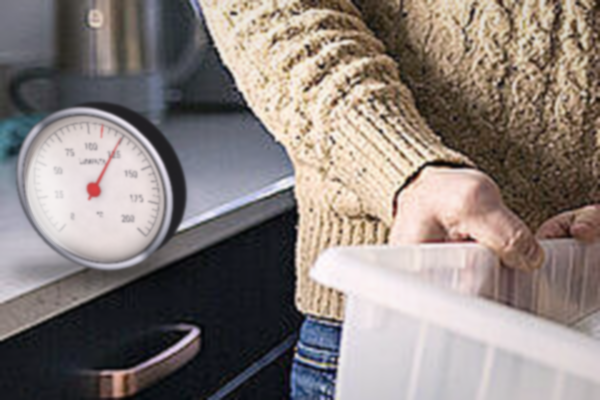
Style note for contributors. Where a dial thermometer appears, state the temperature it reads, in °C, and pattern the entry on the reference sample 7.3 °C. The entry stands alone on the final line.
125 °C
